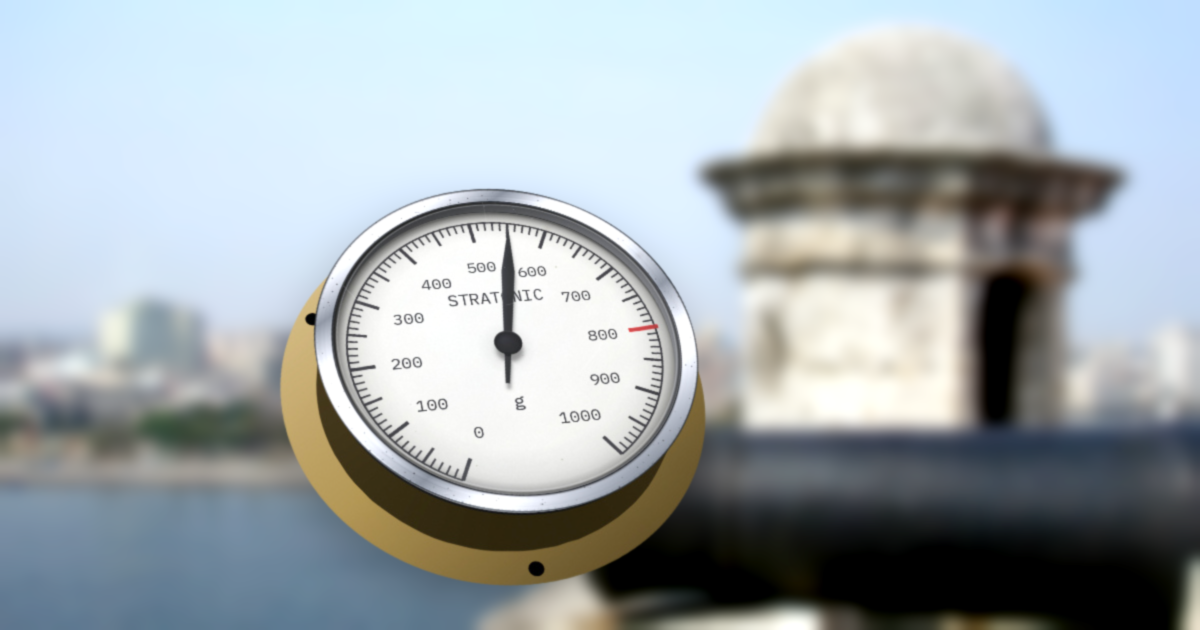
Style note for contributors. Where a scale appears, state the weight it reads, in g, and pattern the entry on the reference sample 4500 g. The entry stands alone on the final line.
550 g
